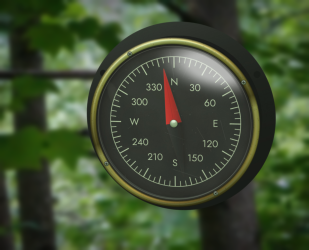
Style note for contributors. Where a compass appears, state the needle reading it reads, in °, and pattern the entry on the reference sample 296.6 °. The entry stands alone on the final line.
350 °
